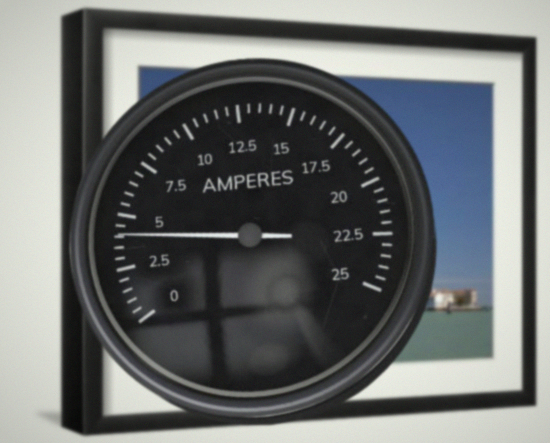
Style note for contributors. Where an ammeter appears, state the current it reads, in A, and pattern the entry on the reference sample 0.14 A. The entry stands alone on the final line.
4 A
